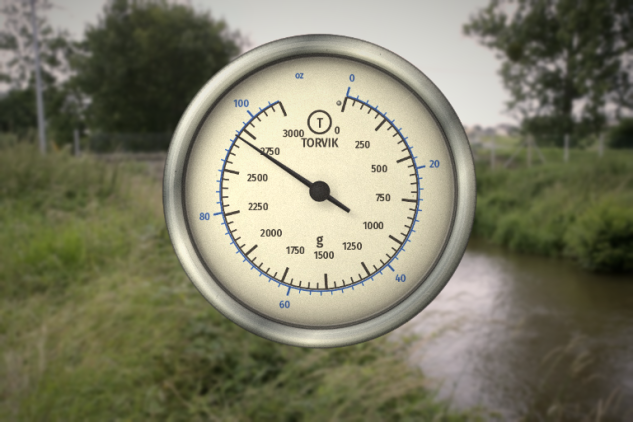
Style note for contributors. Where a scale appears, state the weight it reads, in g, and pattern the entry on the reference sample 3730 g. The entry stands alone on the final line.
2700 g
